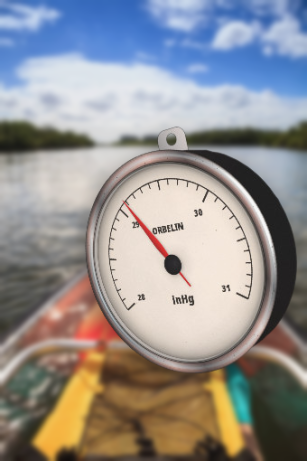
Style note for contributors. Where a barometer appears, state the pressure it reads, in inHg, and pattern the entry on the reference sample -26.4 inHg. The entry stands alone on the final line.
29.1 inHg
